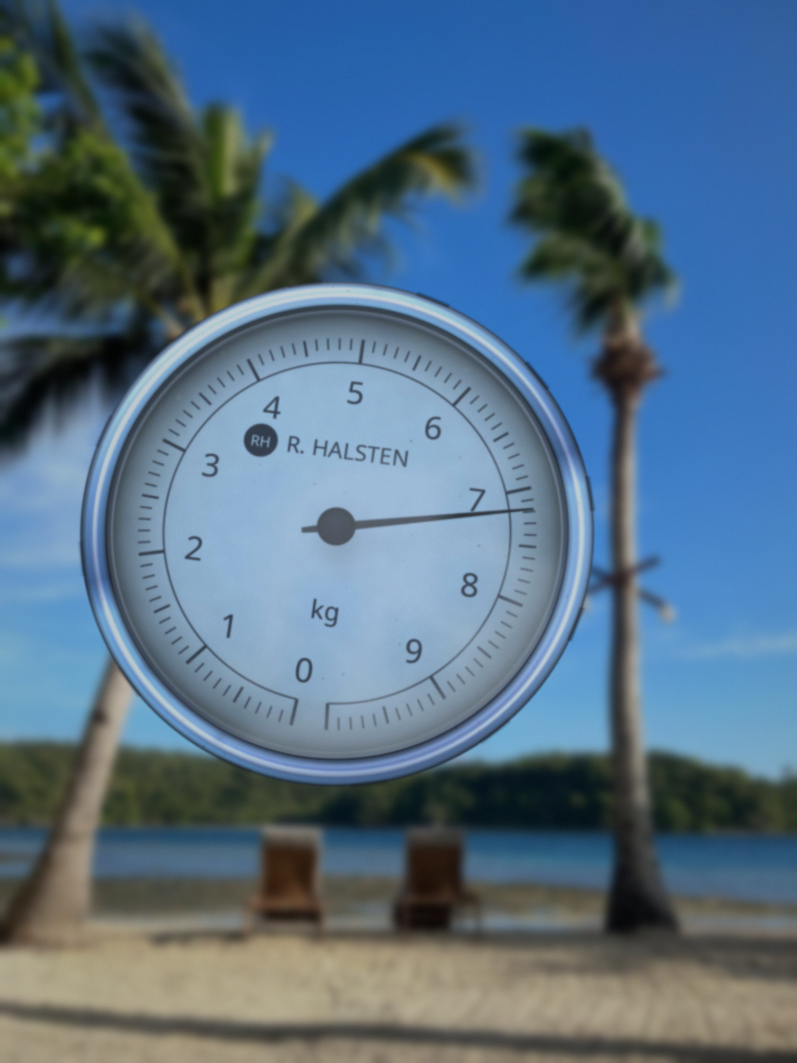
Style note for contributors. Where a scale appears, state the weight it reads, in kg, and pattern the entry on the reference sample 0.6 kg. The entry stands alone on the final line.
7.2 kg
